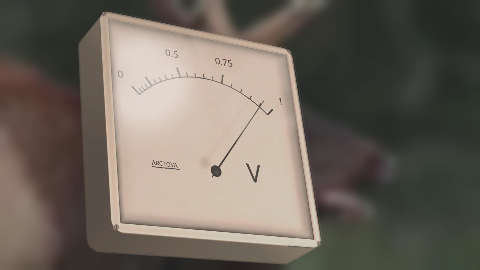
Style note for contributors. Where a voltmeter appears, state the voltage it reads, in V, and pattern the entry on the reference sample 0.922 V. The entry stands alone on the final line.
0.95 V
